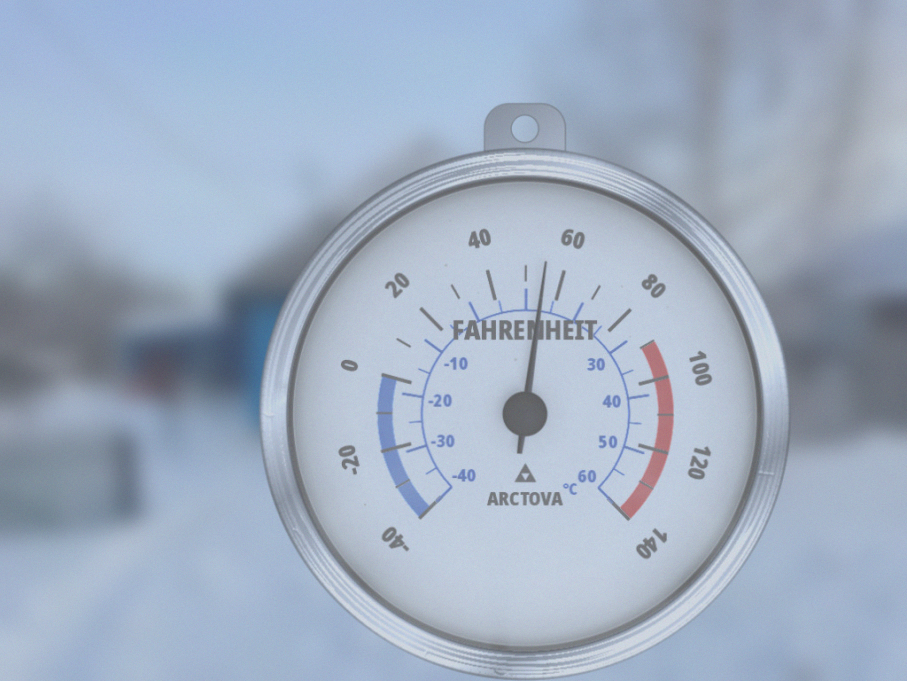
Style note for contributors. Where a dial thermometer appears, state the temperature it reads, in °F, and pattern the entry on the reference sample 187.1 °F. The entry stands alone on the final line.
55 °F
